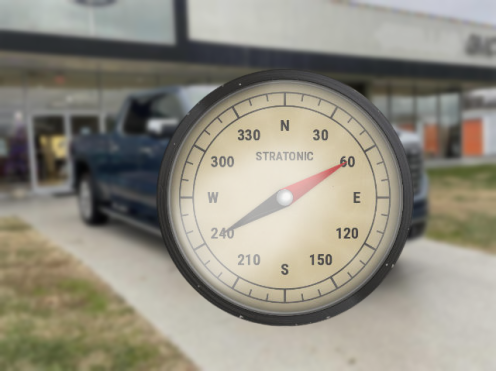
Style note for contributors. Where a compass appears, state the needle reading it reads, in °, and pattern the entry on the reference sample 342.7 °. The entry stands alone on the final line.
60 °
